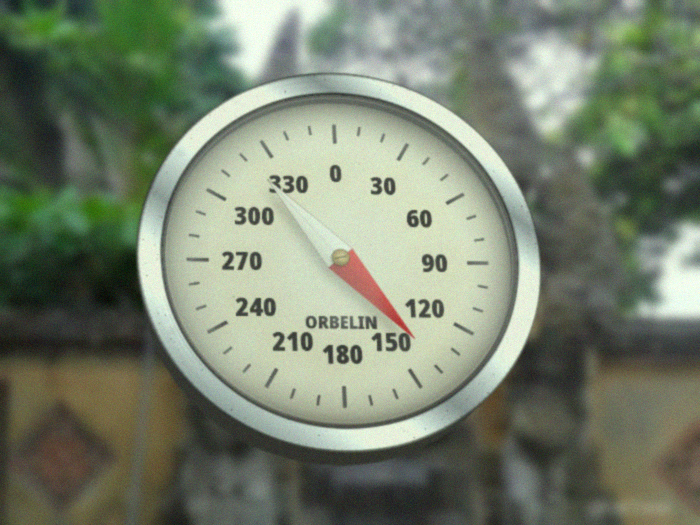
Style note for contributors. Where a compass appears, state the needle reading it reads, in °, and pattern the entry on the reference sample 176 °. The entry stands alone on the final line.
140 °
